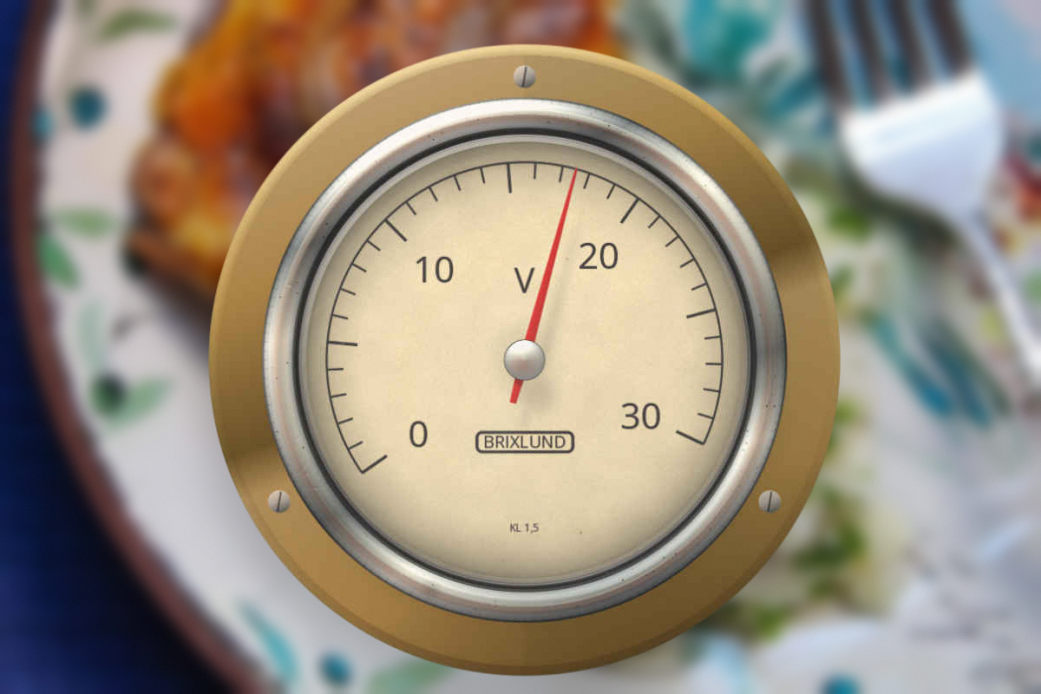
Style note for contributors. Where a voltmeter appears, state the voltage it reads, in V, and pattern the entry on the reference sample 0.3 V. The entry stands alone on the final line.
17.5 V
